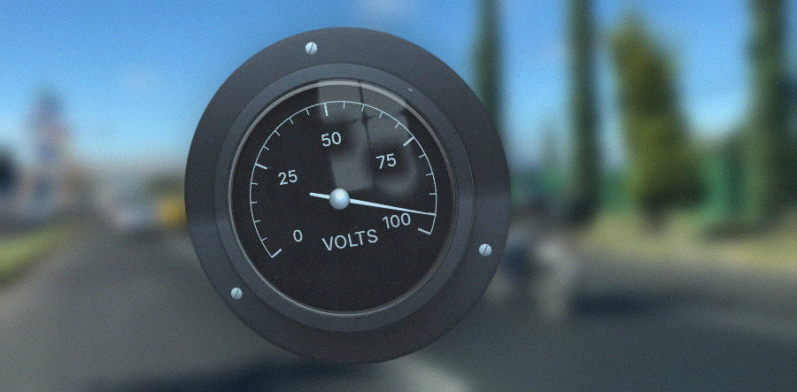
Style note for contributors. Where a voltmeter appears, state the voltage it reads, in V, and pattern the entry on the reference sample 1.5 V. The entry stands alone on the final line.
95 V
